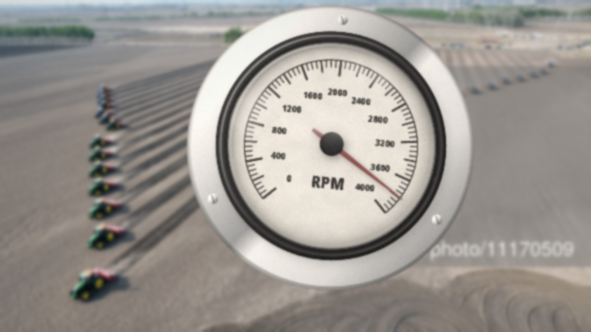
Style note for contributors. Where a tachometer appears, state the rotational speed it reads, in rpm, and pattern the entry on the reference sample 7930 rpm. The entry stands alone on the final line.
3800 rpm
